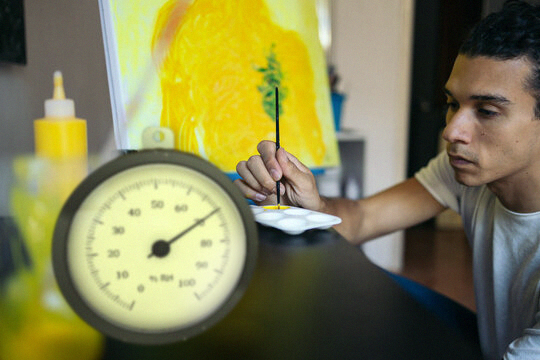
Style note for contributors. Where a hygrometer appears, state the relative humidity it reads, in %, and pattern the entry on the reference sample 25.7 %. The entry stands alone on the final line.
70 %
